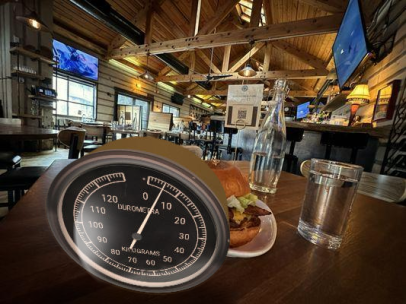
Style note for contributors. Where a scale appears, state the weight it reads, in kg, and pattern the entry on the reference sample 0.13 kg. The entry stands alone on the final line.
5 kg
